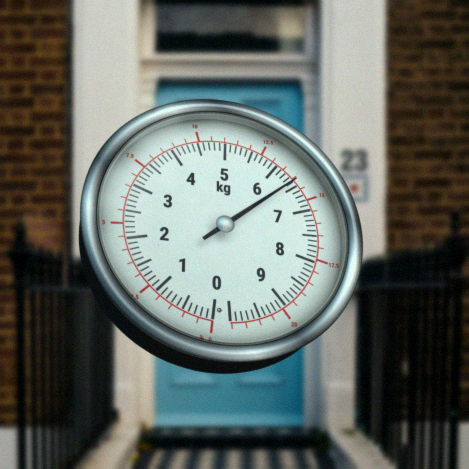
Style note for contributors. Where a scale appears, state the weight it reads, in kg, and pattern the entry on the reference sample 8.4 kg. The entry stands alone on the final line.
6.4 kg
